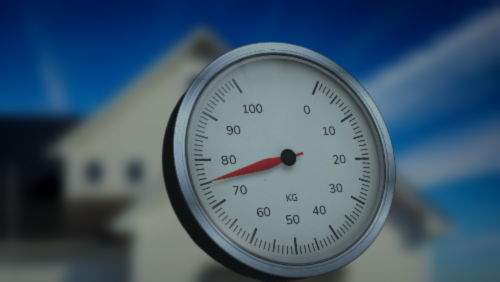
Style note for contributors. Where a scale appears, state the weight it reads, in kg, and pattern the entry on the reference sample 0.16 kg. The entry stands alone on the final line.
75 kg
